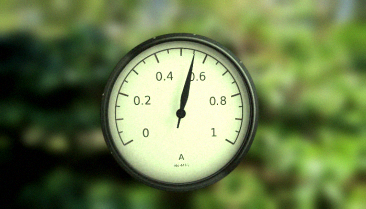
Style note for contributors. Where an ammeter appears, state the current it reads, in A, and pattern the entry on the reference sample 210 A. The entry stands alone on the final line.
0.55 A
